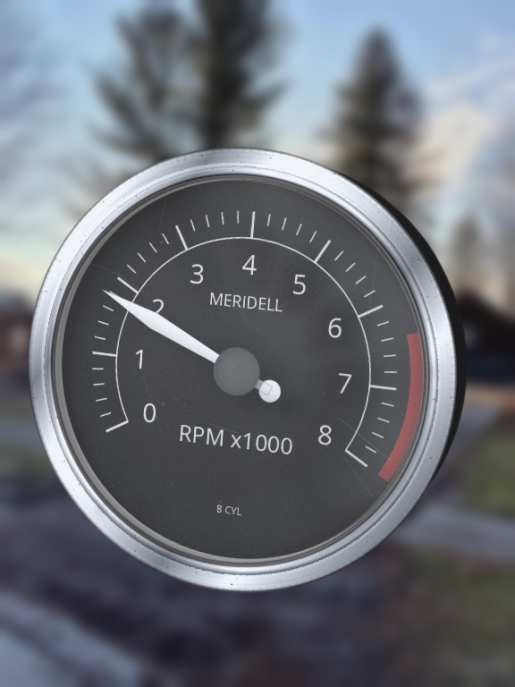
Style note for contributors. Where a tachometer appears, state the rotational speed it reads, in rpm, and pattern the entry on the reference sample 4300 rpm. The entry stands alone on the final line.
1800 rpm
